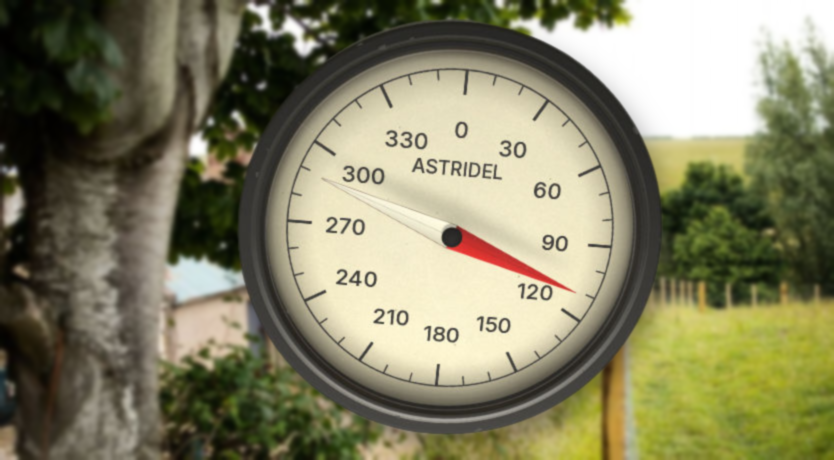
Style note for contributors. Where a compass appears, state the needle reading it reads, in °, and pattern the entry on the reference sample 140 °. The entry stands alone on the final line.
110 °
